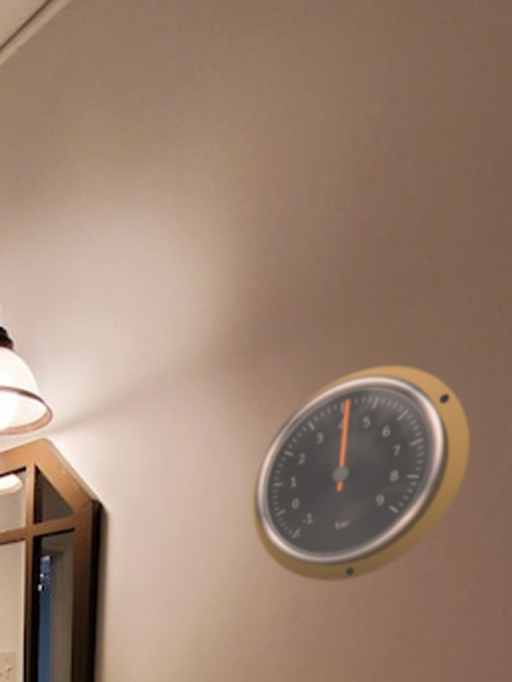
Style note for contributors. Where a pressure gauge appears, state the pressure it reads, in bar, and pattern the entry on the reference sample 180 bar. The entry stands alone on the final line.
4.2 bar
